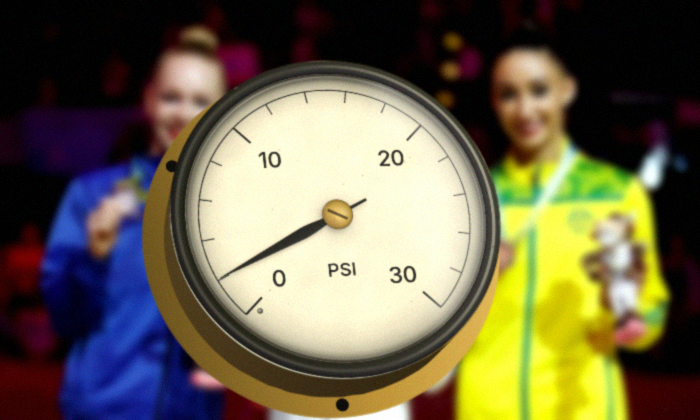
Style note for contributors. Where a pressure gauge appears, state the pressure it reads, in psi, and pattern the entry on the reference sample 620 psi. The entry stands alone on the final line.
2 psi
